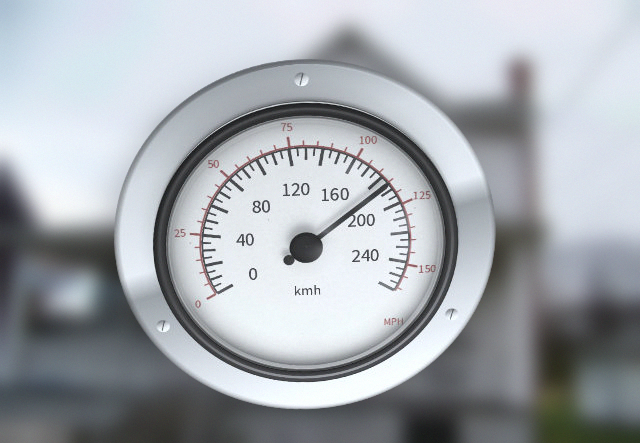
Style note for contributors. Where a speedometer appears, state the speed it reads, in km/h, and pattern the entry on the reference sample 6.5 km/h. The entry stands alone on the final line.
185 km/h
